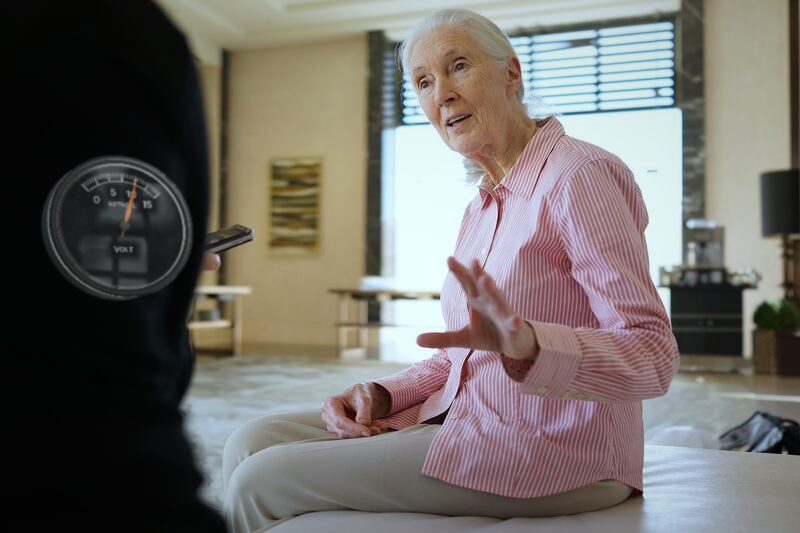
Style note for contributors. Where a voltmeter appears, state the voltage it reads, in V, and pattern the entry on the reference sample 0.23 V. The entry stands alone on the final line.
10 V
